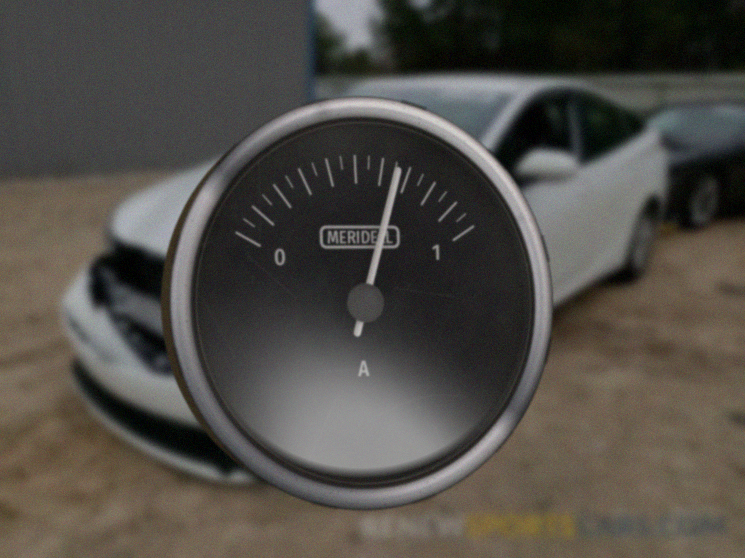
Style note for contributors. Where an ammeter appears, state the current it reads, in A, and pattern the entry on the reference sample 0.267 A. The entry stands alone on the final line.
0.65 A
